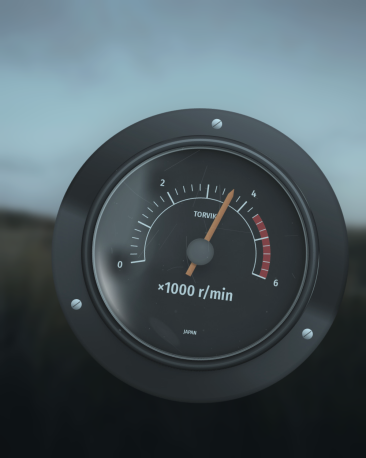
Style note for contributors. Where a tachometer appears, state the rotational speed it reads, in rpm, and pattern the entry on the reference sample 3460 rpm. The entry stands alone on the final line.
3600 rpm
